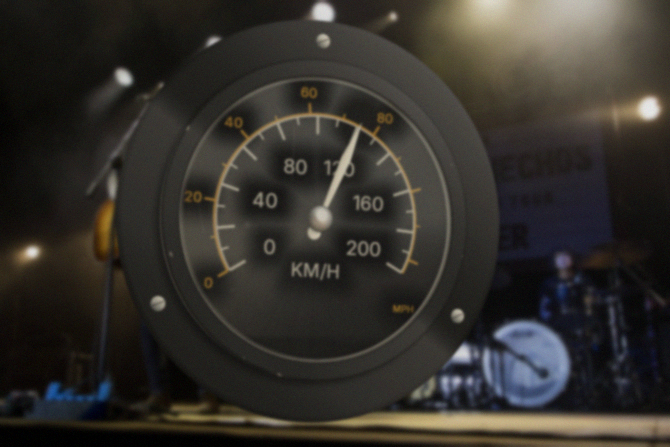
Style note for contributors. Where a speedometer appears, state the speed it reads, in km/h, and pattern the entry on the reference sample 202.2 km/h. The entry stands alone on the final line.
120 km/h
